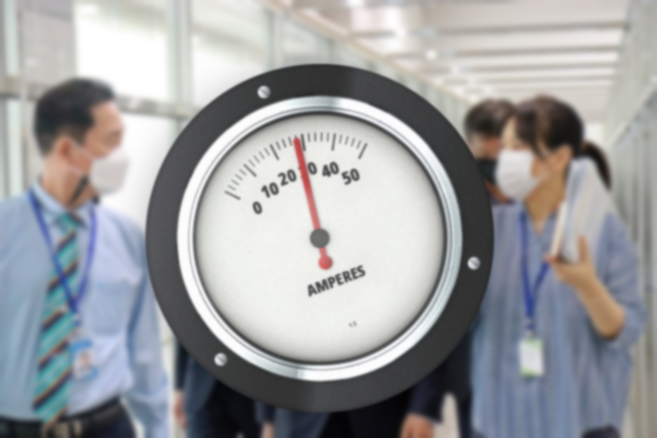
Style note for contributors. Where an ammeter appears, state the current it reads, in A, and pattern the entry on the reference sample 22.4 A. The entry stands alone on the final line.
28 A
